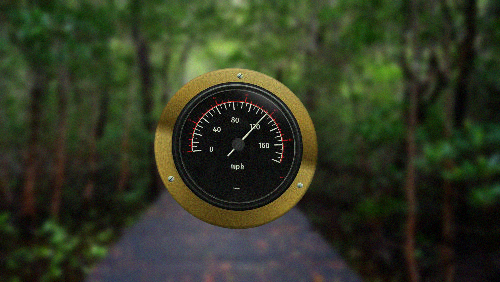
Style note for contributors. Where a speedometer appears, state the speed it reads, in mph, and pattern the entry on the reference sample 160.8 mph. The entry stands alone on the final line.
120 mph
